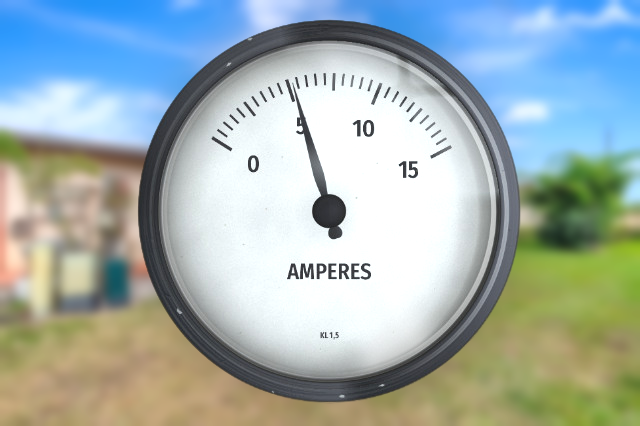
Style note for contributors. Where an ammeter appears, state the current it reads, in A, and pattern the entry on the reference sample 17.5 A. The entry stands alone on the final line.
5.25 A
